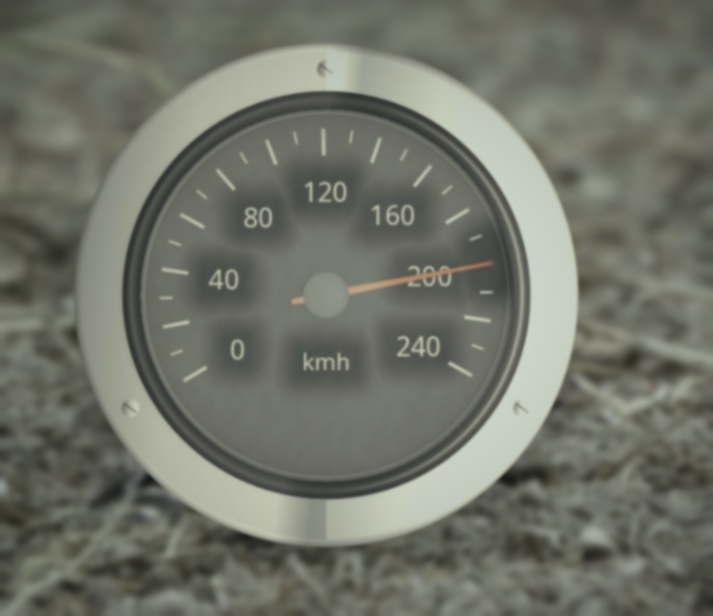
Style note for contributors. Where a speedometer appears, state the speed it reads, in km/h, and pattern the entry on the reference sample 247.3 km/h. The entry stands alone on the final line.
200 km/h
